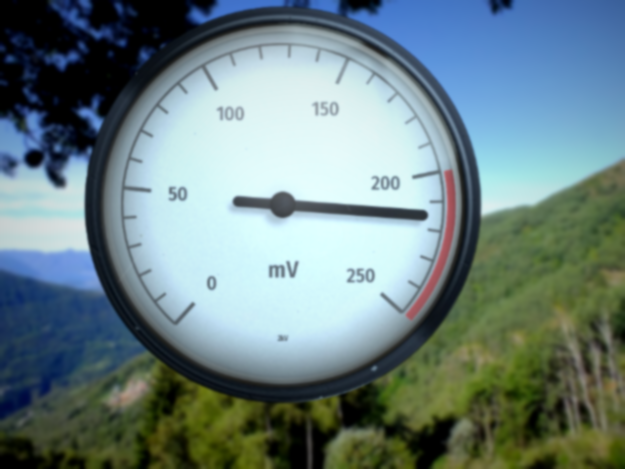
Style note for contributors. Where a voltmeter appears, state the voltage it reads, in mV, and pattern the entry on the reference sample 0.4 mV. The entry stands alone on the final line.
215 mV
